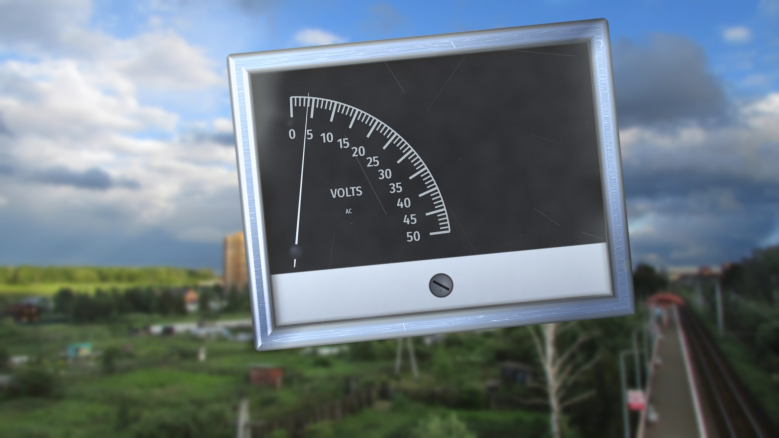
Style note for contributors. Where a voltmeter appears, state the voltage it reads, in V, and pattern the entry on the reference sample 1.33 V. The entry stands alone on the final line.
4 V
